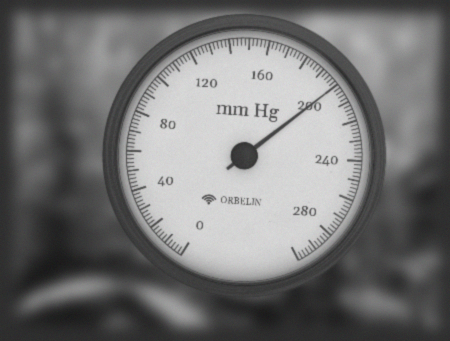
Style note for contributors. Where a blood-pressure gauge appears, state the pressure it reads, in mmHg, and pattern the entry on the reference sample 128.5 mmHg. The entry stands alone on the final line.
200 mmHg
